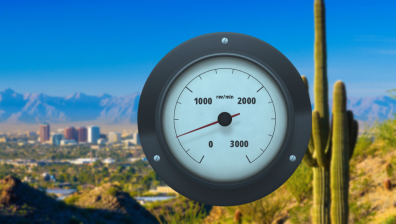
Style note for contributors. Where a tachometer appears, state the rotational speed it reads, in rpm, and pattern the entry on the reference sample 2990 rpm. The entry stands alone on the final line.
400 rpm
